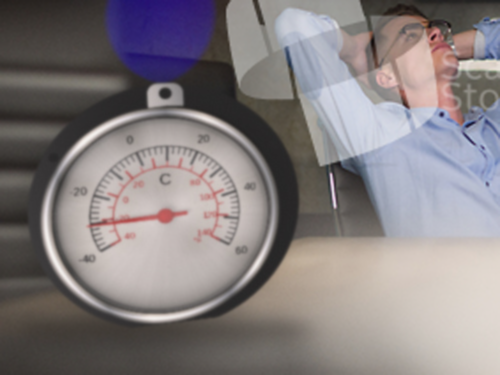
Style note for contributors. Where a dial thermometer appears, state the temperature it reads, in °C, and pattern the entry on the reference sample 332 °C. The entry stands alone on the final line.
-30 °C
